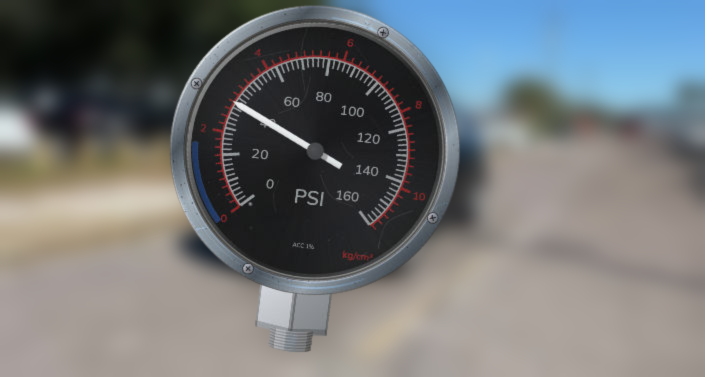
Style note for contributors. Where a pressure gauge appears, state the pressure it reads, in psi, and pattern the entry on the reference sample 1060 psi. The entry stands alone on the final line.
40 psi
